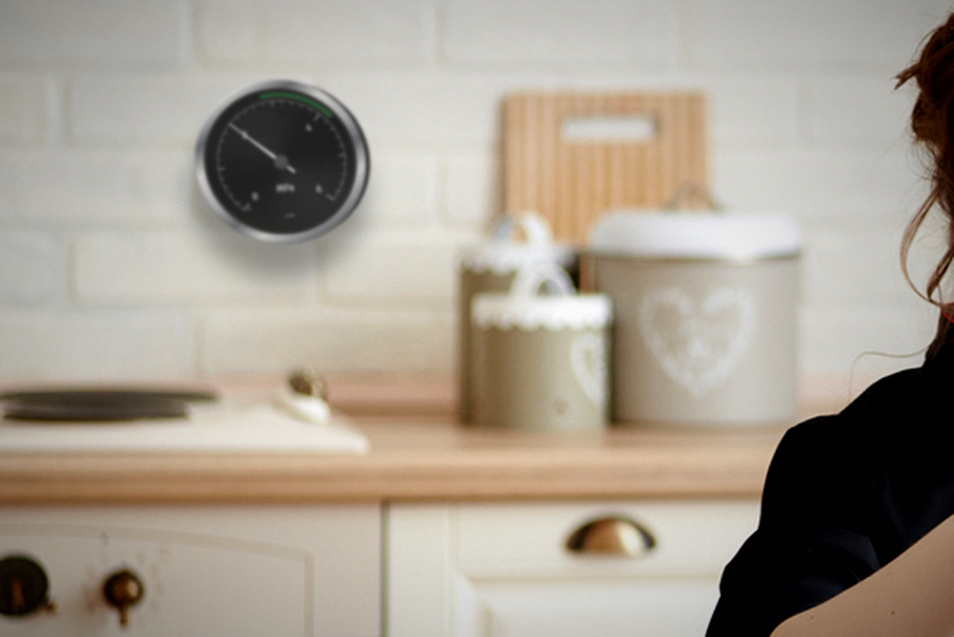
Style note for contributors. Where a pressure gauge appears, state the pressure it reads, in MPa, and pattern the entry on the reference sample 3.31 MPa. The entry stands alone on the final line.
2 MPa
